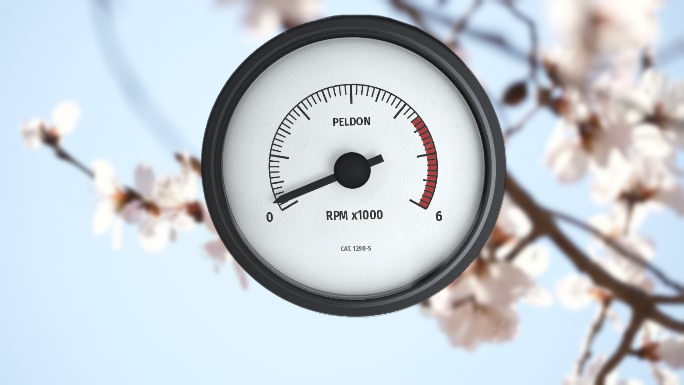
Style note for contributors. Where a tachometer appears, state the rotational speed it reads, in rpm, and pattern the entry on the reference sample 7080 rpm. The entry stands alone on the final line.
200 rpm
